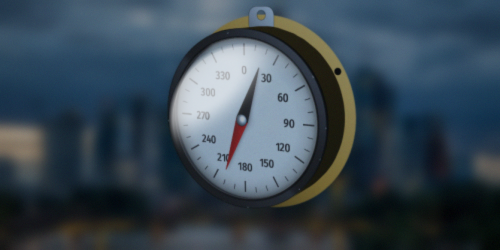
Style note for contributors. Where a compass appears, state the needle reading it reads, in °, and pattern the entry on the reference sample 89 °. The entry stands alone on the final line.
200 °
